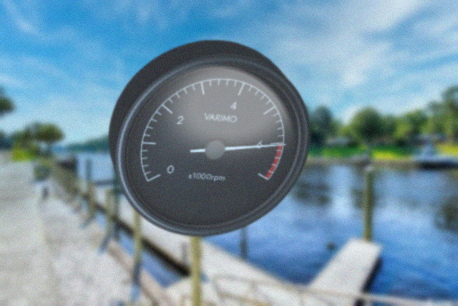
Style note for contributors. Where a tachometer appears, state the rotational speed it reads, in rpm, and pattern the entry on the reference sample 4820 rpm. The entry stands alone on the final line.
6000 rpm
